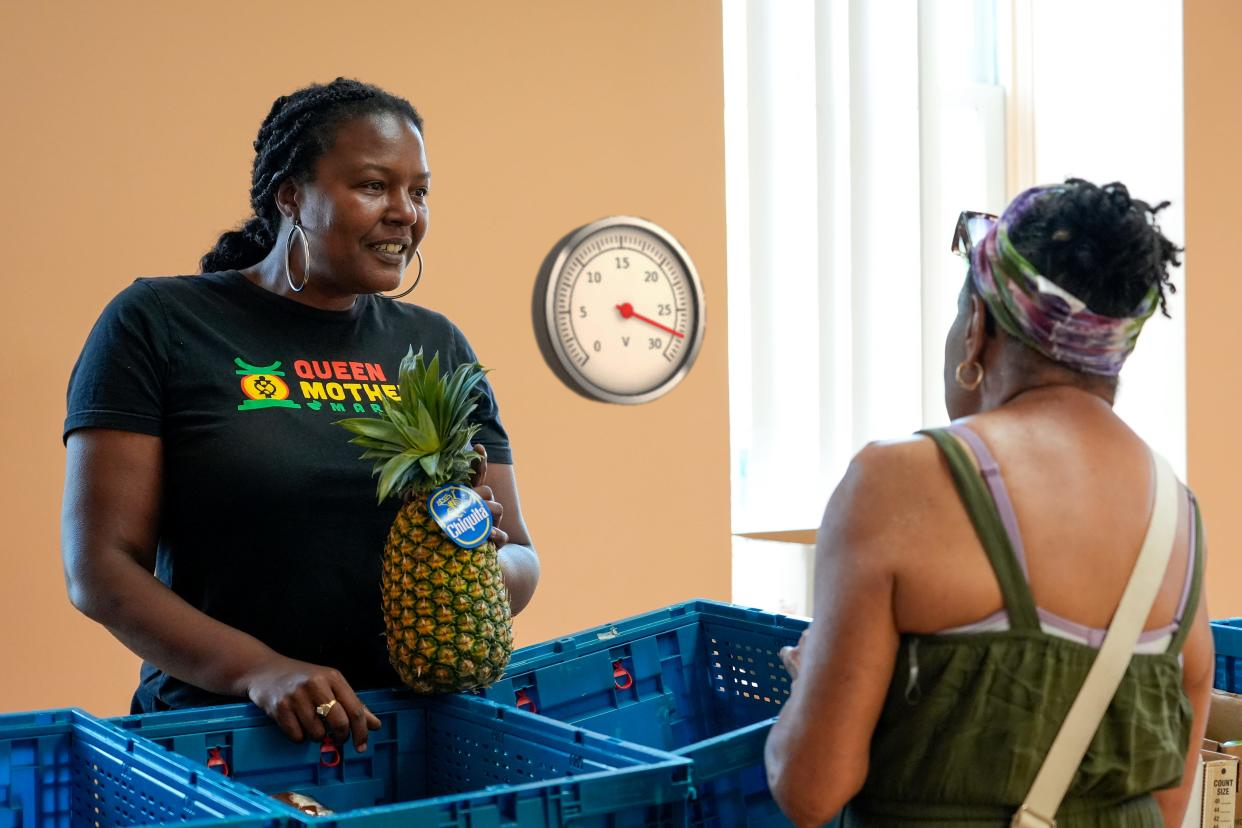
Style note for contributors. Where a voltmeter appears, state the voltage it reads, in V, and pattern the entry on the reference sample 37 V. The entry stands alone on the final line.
27.5 V
